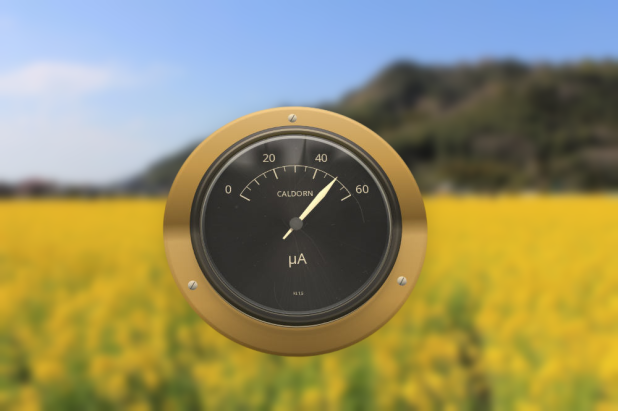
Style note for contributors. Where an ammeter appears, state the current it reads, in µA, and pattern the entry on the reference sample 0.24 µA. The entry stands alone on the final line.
50 µA
